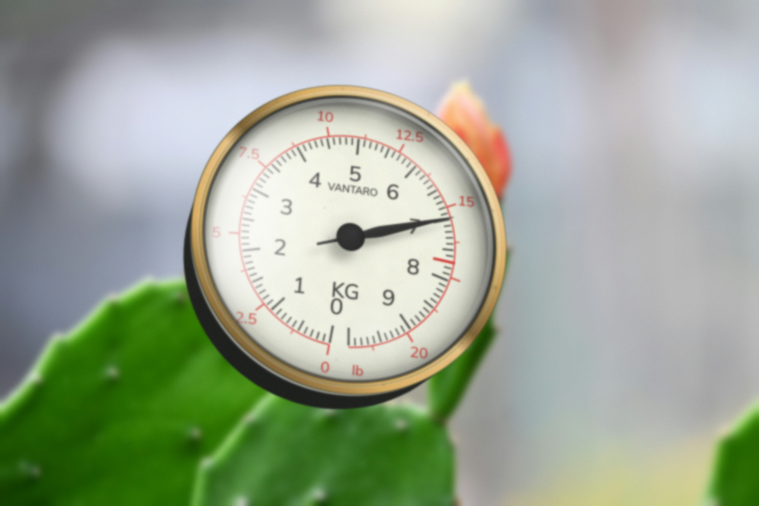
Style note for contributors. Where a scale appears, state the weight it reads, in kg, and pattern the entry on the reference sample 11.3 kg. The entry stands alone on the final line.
7 kg
